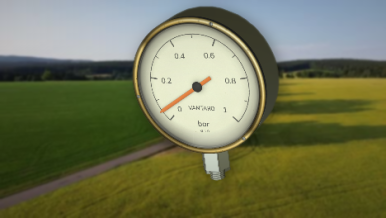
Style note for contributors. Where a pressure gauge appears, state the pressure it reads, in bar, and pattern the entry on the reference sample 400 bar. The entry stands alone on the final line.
0.05 bar
